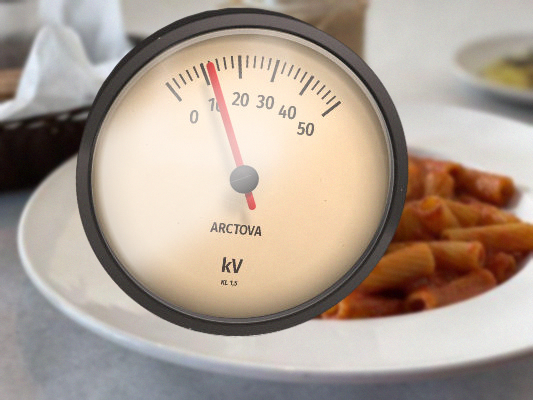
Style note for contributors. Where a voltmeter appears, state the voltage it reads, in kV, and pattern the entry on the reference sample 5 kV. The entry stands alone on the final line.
12 kV
